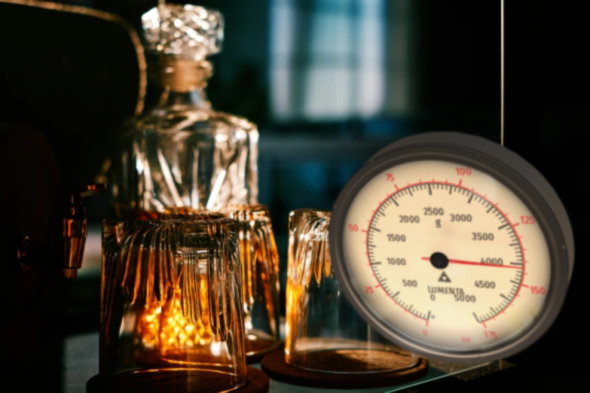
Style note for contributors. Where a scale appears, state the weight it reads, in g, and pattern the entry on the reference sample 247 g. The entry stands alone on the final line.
4000 g
